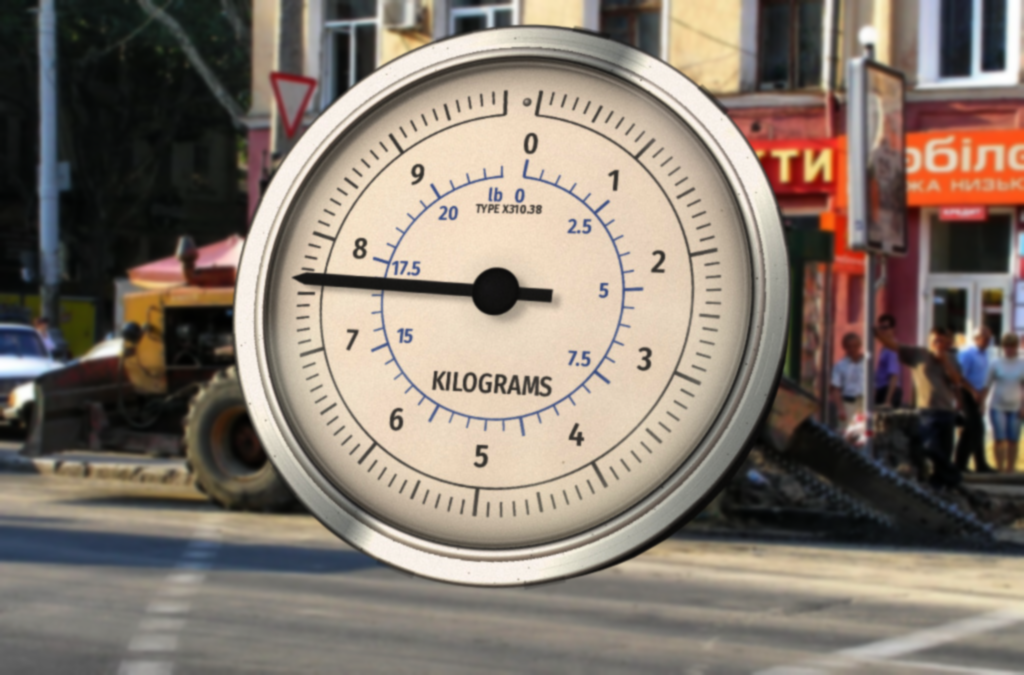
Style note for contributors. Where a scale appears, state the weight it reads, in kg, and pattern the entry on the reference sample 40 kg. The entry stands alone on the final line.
7.6 kg
